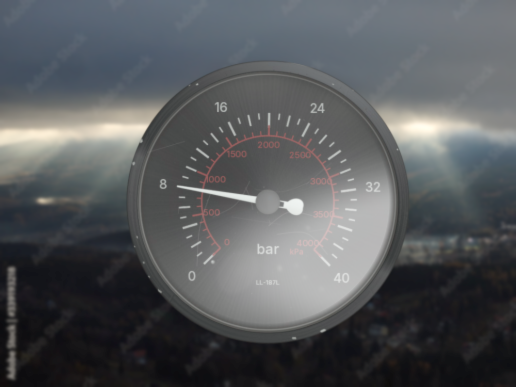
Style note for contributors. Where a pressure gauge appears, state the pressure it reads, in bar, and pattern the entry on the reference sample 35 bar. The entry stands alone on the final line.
8 bar
